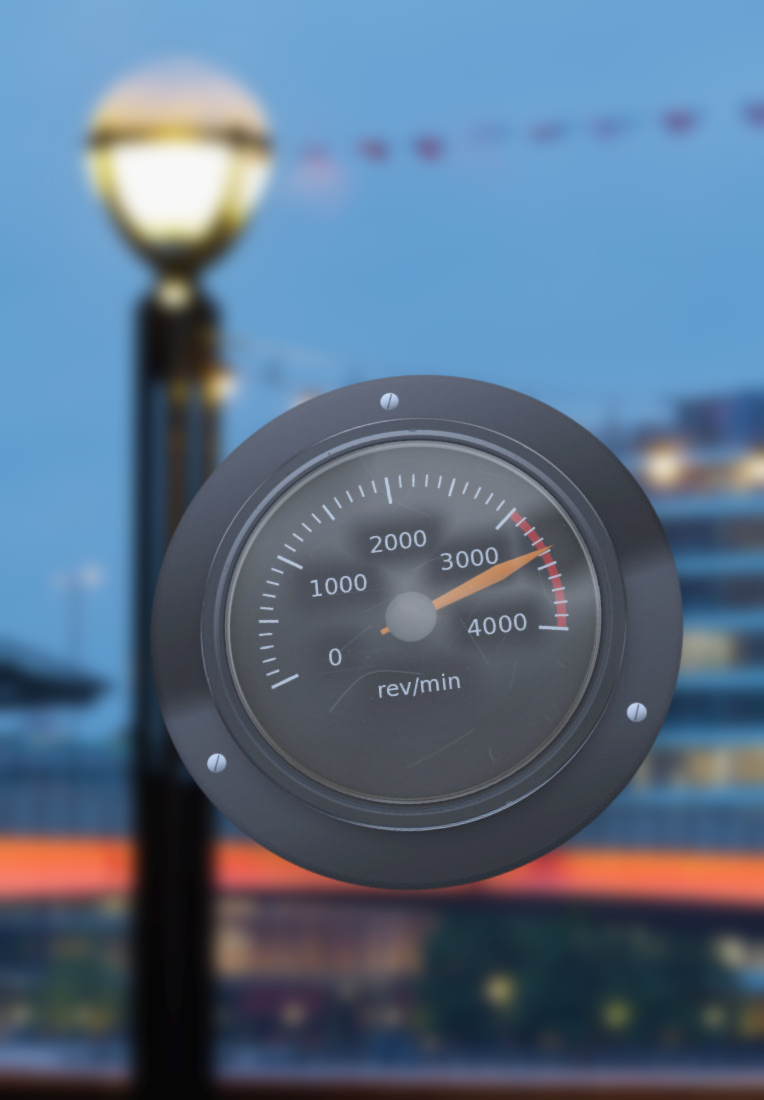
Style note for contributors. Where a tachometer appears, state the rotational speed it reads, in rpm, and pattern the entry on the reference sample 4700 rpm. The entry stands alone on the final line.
3400 rpm
